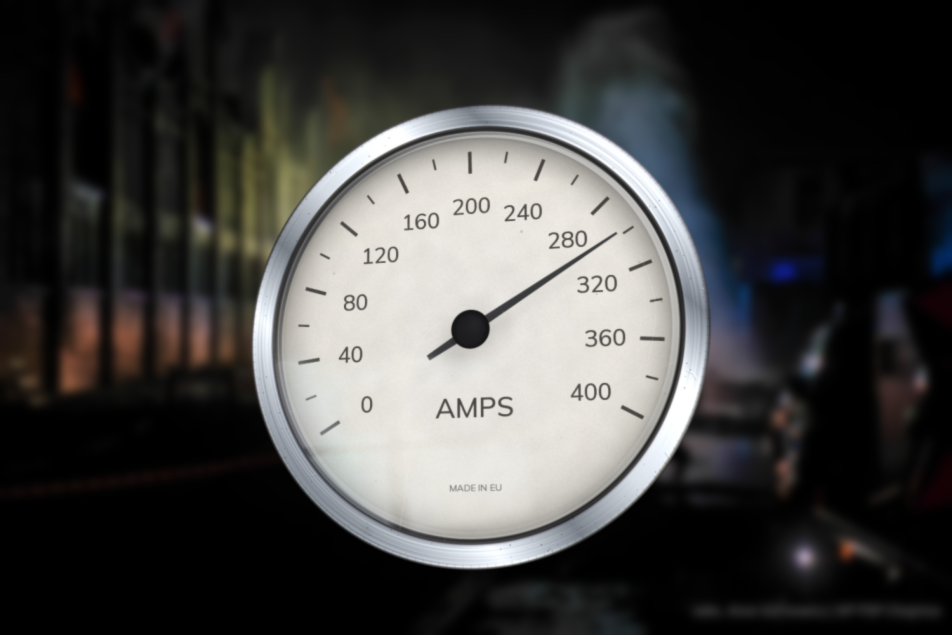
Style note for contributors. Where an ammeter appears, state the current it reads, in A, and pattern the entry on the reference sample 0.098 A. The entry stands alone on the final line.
300 A
